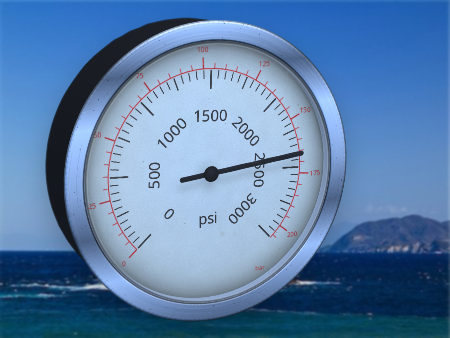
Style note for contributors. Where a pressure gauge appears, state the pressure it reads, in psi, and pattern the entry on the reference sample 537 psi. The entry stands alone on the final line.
2400 psi
